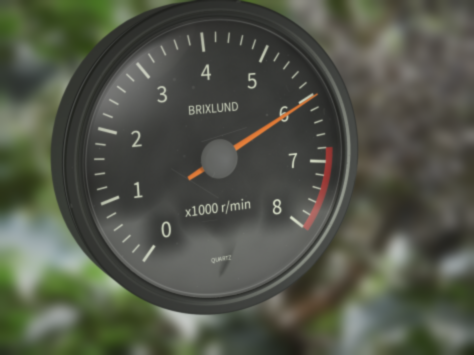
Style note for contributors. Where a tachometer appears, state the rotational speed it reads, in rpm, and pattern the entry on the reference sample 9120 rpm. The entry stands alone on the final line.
6000 rpm
